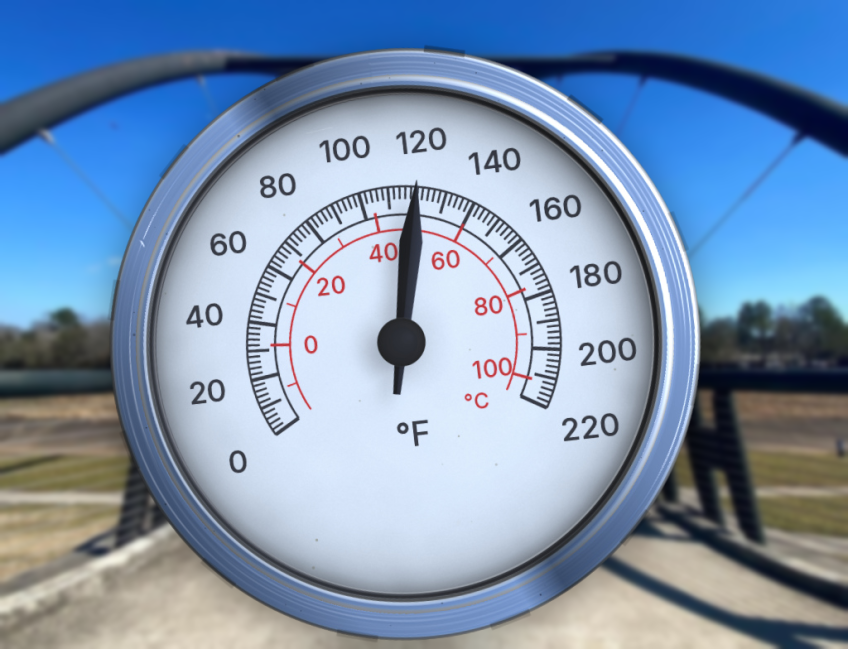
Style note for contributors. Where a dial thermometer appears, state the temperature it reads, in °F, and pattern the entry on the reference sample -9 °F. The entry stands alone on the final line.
120 °F
